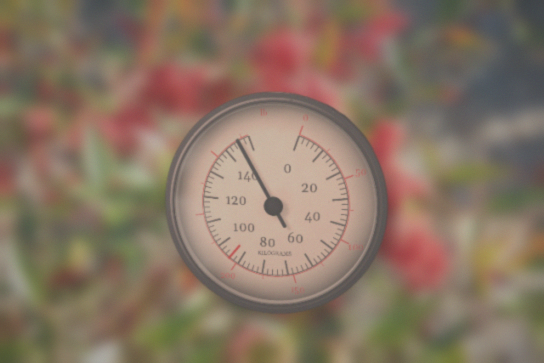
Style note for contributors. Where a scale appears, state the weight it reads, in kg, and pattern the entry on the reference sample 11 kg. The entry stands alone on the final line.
146 kg
